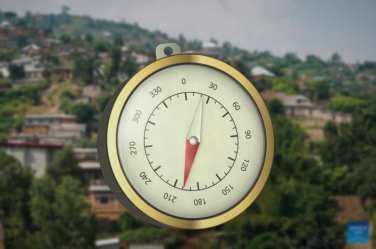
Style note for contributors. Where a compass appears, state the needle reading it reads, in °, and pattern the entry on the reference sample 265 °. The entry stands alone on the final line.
200 °
